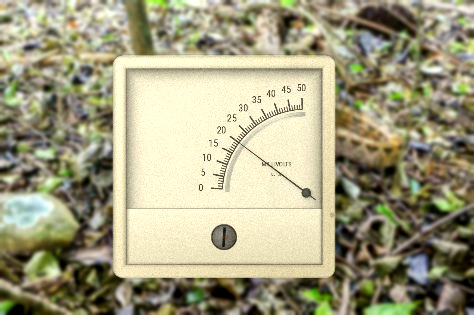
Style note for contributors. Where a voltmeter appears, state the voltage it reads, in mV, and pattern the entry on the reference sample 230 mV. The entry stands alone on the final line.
20 mV
